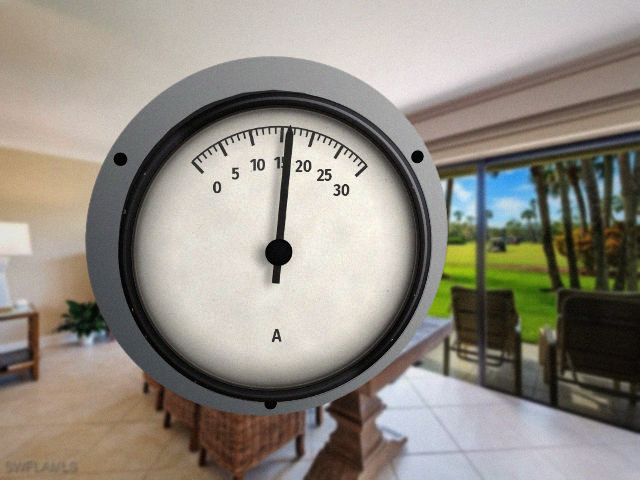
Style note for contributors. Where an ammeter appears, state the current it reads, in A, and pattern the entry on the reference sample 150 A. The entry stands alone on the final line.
16 A
